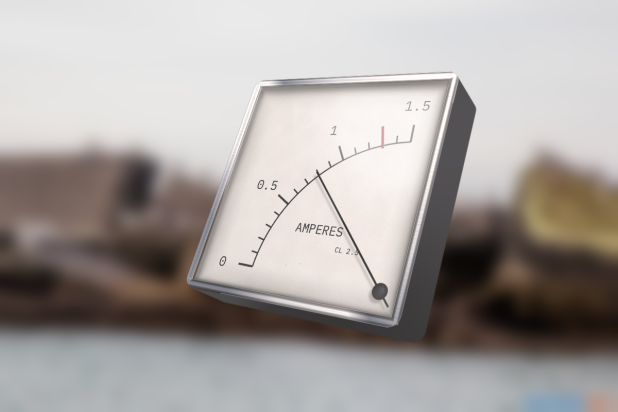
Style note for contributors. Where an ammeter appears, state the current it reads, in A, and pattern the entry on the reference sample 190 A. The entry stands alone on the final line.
0.8 A
